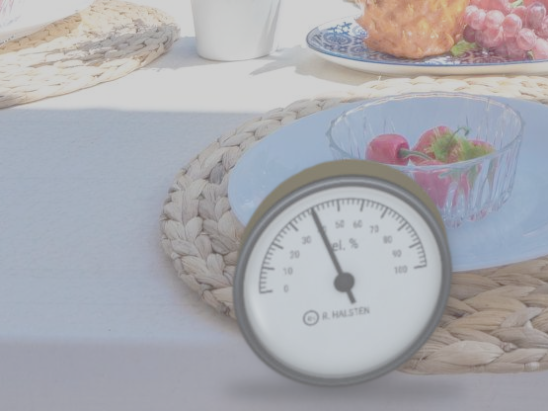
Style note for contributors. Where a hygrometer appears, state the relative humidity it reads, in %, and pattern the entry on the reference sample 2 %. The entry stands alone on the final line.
40 %
